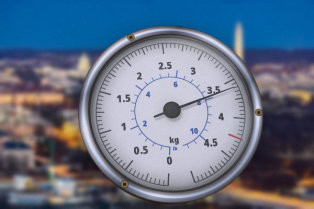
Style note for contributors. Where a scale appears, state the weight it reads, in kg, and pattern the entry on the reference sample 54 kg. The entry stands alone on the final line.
3.6 kg
